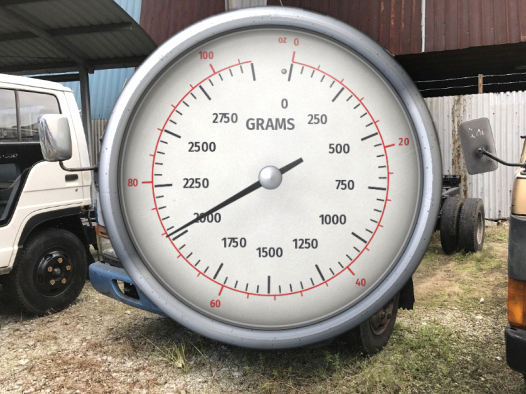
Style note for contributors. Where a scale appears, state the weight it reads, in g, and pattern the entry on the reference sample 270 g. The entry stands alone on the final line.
2025 g
